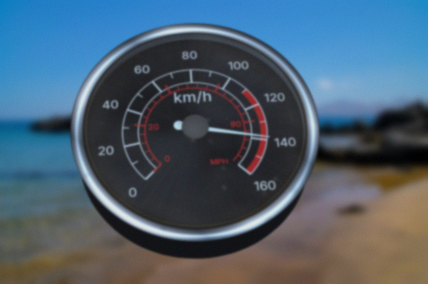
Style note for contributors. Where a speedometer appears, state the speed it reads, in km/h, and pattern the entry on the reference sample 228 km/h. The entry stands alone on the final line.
140 km/h
